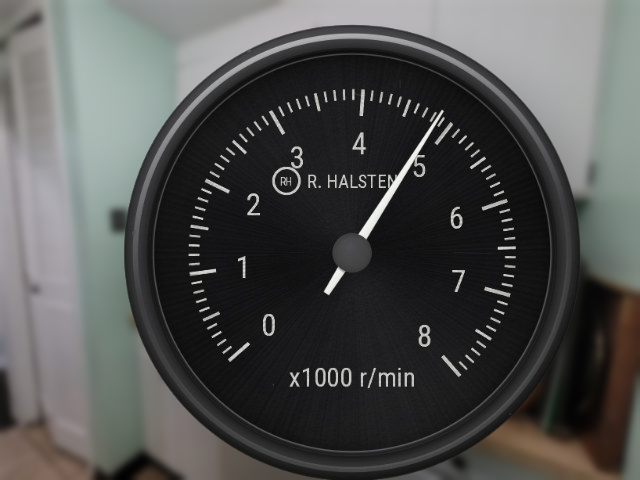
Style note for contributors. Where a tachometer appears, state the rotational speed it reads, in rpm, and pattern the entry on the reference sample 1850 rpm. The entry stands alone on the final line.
4850 rpm
